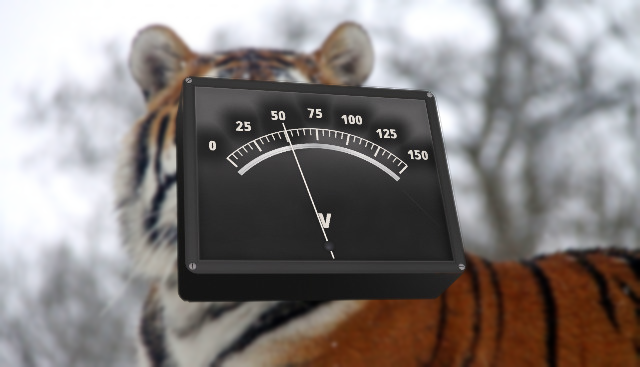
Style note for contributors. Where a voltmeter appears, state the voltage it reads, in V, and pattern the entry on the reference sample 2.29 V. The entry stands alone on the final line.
50 V
